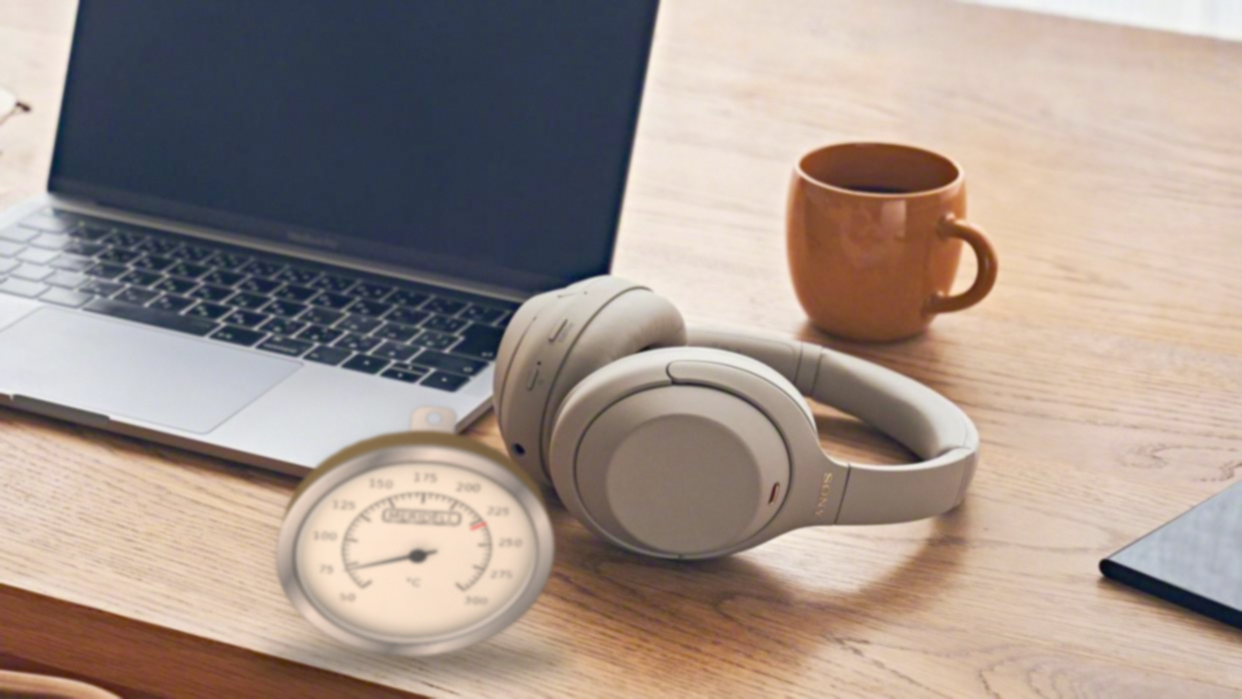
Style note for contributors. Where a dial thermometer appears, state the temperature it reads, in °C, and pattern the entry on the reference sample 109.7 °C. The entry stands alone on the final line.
75 °C
